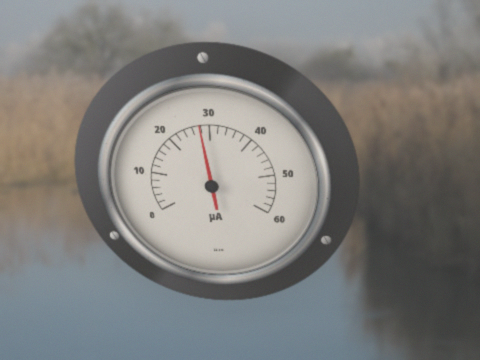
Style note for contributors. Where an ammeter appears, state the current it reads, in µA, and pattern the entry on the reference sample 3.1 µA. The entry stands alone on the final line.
28 µA
